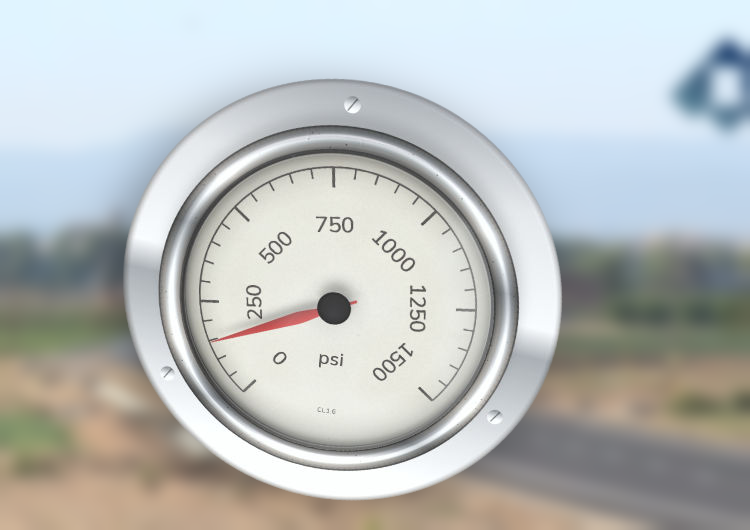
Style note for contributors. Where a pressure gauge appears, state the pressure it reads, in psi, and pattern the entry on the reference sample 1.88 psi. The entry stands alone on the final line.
150 psi
